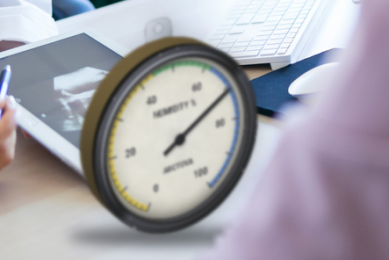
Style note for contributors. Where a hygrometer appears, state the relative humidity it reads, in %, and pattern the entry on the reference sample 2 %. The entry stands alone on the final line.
70 %
